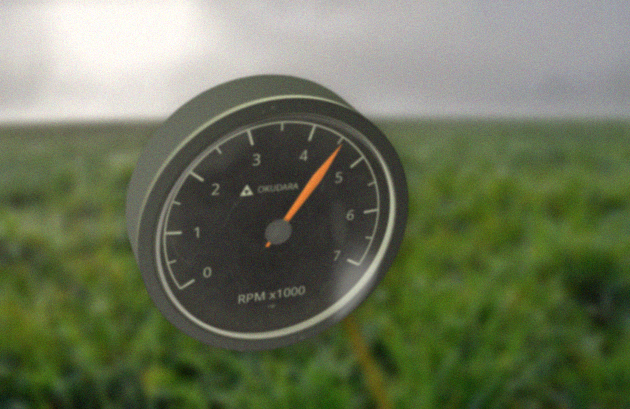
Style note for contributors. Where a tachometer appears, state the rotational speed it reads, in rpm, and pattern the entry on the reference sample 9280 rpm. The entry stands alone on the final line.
4500 rpm
